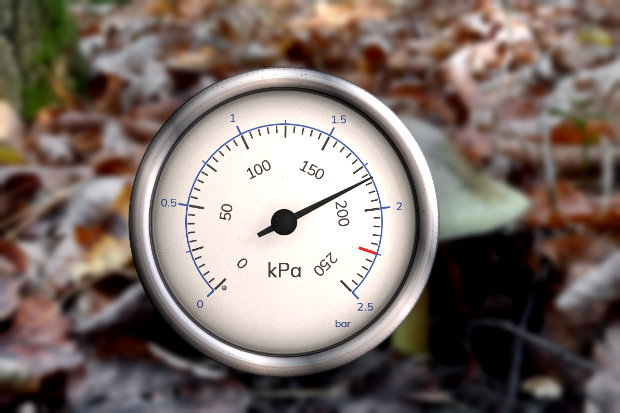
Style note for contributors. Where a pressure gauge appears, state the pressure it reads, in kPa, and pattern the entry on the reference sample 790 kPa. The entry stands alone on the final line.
182.5 kPa
